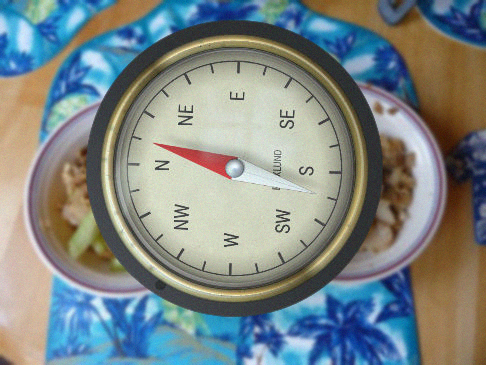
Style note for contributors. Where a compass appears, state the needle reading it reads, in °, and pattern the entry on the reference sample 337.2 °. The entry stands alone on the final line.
15 °
